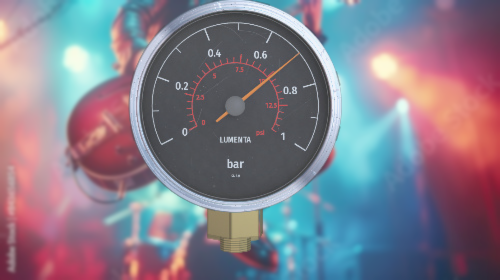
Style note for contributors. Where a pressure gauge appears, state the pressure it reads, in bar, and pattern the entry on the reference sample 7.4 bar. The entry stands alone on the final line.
0.7 bar
